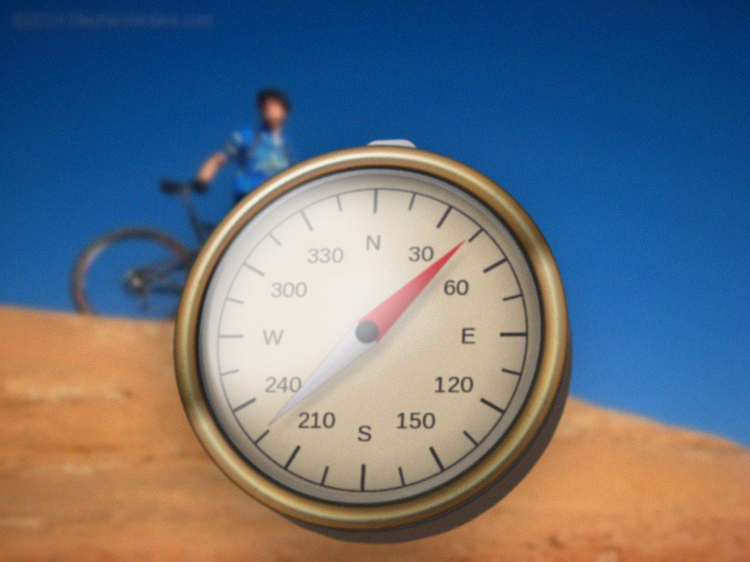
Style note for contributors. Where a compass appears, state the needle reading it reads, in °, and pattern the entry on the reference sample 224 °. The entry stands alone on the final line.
45 °
